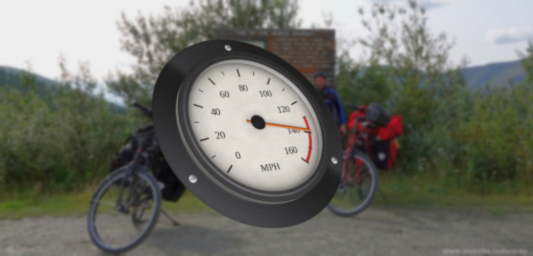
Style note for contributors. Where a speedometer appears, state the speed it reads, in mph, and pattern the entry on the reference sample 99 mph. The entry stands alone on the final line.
140 mph
